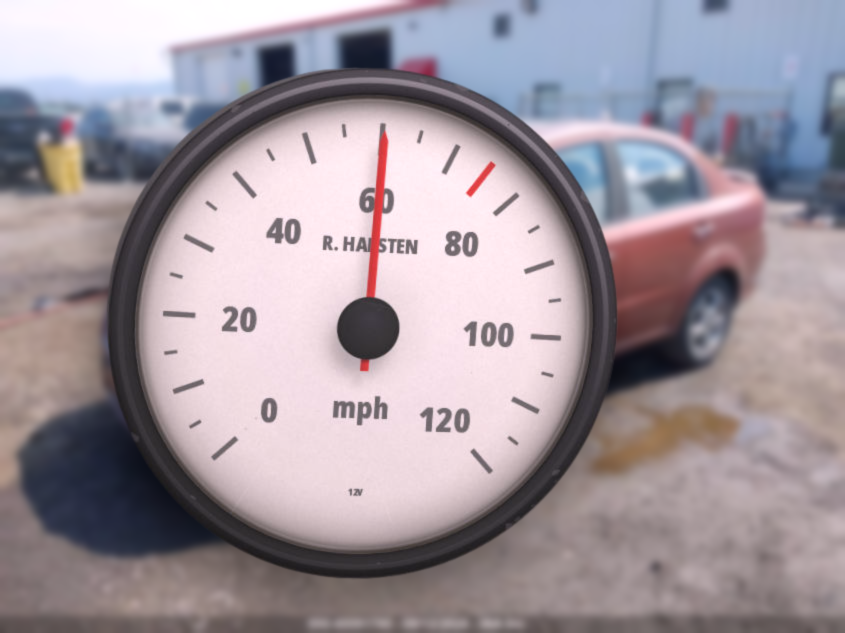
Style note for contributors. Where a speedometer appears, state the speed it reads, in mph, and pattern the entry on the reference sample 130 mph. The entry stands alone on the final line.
60 mph
